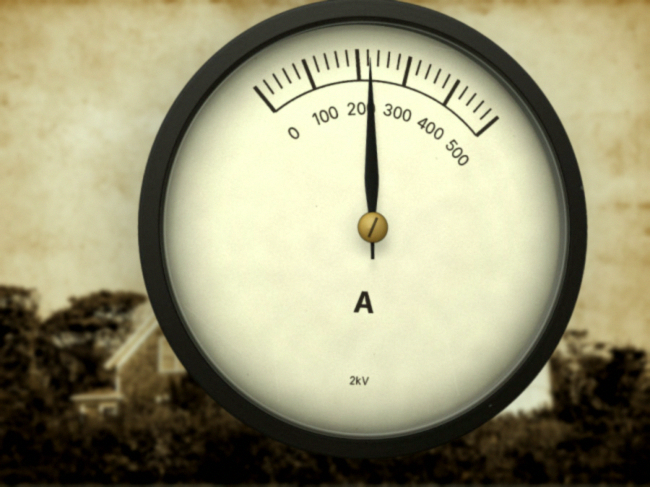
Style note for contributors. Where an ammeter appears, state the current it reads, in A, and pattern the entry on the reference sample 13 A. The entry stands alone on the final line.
220 A
